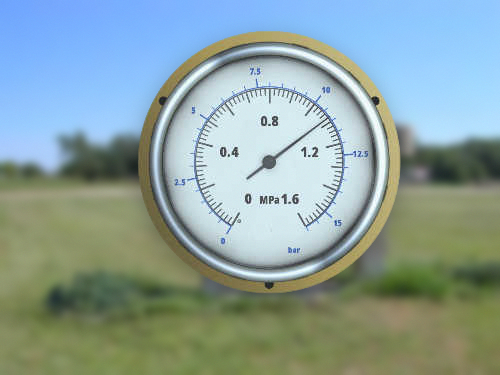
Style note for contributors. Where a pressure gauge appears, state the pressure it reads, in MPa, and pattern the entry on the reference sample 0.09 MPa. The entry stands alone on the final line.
1.08 MPa
